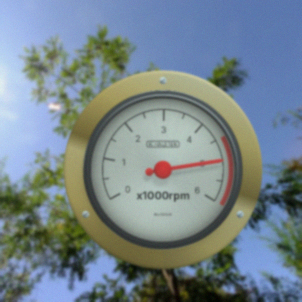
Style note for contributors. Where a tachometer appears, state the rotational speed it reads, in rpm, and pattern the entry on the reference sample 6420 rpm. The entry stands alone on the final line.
5000 rpm
